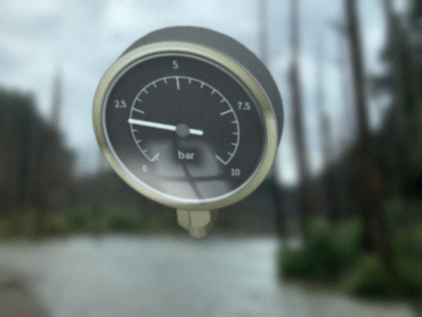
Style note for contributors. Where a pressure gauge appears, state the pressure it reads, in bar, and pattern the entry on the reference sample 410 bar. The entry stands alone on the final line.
2 bar
